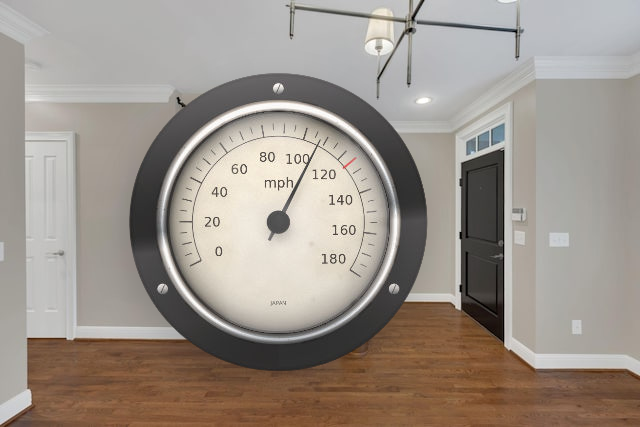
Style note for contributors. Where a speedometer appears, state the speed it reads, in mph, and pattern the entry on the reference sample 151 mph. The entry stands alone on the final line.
107.5 mph
